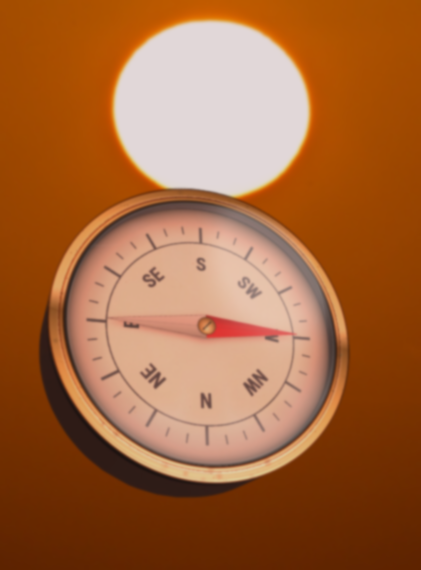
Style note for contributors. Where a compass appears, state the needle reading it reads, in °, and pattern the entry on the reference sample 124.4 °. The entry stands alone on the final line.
270 °
